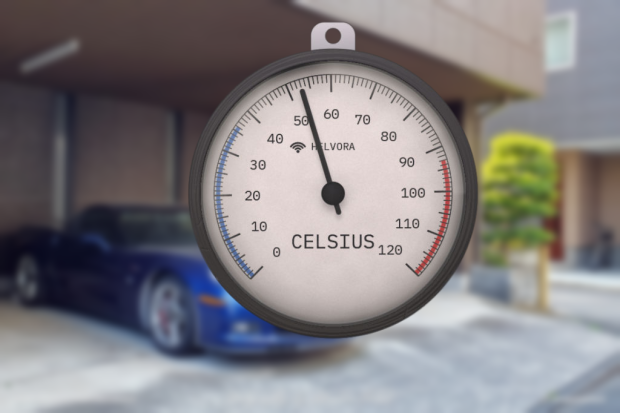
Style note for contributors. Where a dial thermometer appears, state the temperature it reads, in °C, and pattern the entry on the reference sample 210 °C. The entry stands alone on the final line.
53 °C
